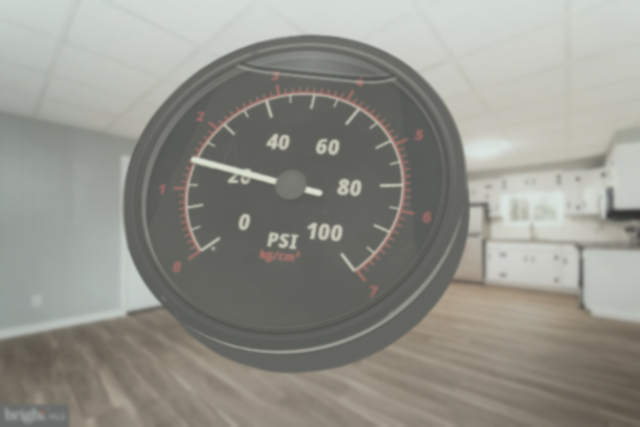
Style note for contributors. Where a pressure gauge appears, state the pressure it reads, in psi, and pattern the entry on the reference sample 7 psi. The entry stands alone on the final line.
20 psi
